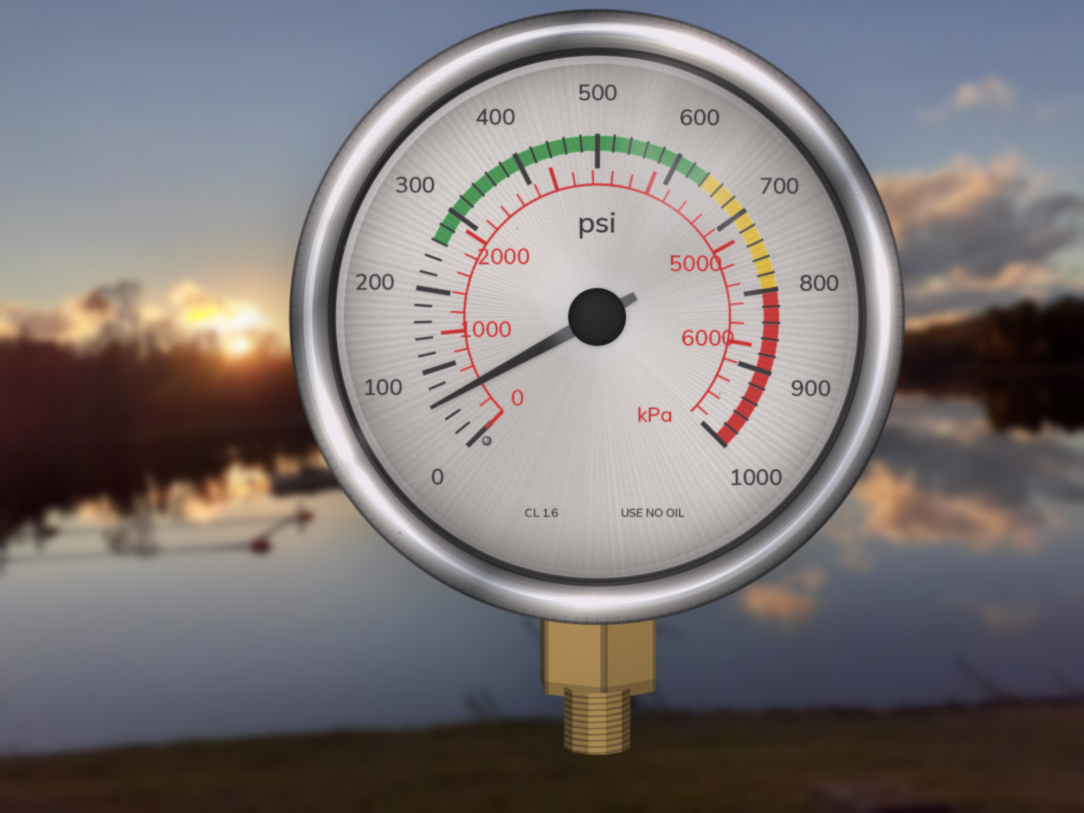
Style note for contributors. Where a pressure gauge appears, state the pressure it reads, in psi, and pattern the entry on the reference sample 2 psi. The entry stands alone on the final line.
60 psi
